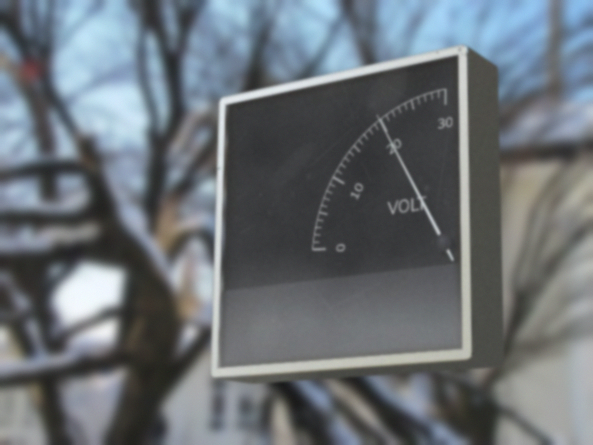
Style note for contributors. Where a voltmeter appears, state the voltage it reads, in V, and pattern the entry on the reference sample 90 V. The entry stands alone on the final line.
20 V
